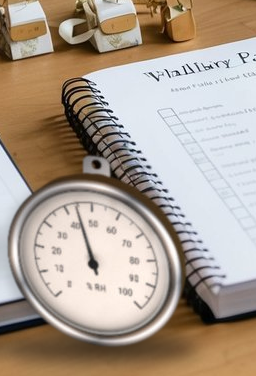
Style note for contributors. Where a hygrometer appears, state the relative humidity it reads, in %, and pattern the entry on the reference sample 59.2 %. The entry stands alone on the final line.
45 %
